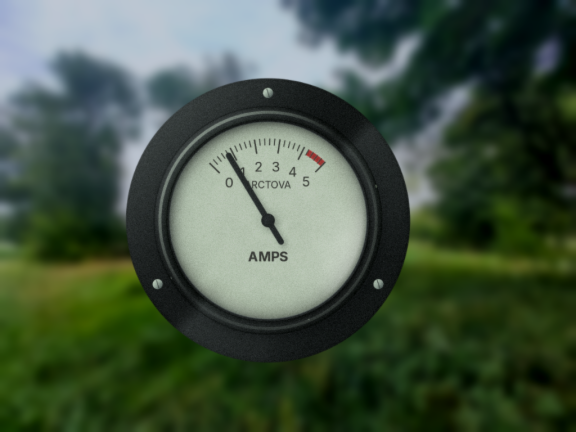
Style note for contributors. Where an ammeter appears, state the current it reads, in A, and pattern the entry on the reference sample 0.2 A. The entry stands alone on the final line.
0.8 A
